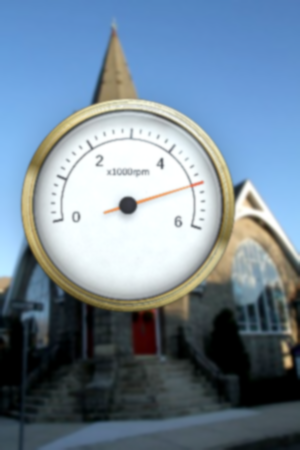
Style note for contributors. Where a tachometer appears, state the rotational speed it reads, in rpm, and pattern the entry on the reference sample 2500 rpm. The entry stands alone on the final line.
5000 rpm
